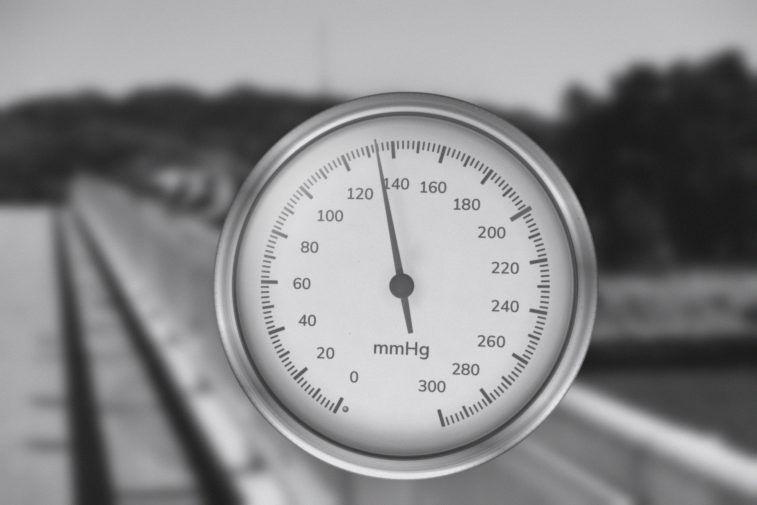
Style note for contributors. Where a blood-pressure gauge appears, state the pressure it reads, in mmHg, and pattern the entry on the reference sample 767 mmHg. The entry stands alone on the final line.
134 mmHg
